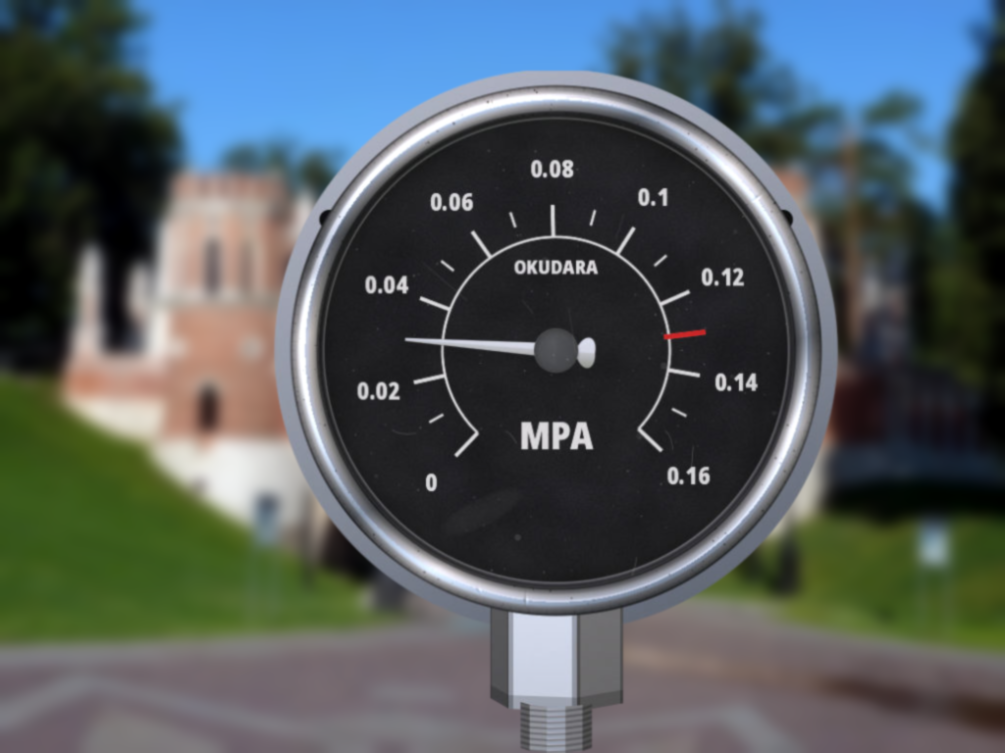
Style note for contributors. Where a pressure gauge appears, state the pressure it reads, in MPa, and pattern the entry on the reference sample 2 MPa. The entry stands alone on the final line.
0.03 MPa
